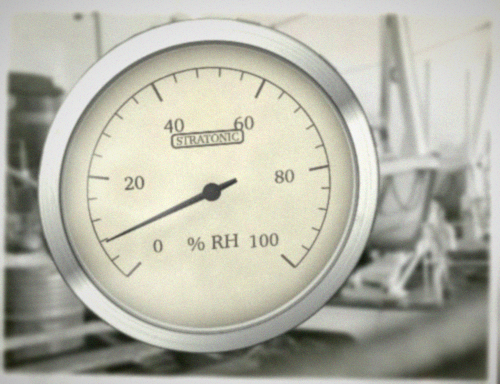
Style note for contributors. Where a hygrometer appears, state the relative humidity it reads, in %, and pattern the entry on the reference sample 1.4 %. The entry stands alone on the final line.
8 %
